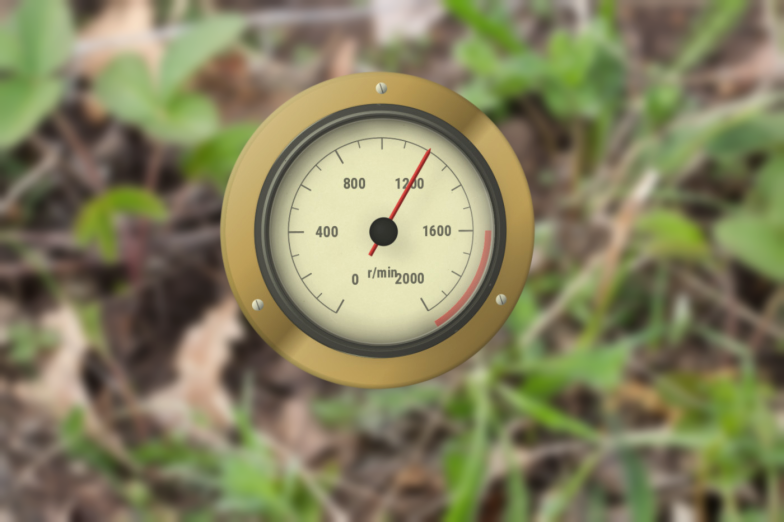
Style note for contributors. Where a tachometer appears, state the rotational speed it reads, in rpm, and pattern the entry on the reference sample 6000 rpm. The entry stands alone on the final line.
1200 rpm
